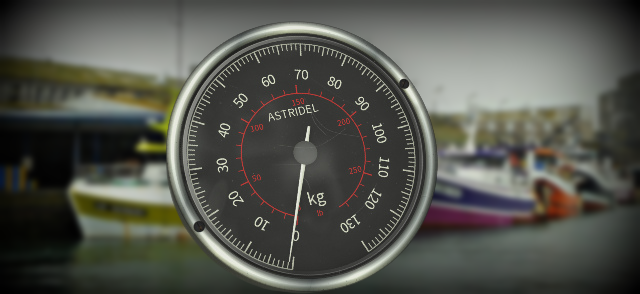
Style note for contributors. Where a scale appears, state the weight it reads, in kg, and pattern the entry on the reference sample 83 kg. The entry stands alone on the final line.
1 kg
